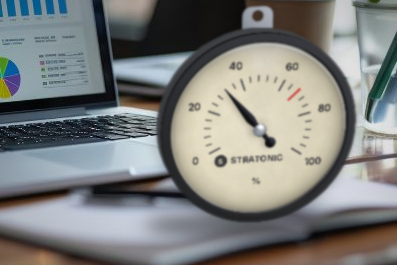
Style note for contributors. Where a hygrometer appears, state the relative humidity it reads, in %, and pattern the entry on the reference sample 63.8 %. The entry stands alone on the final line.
32 %
